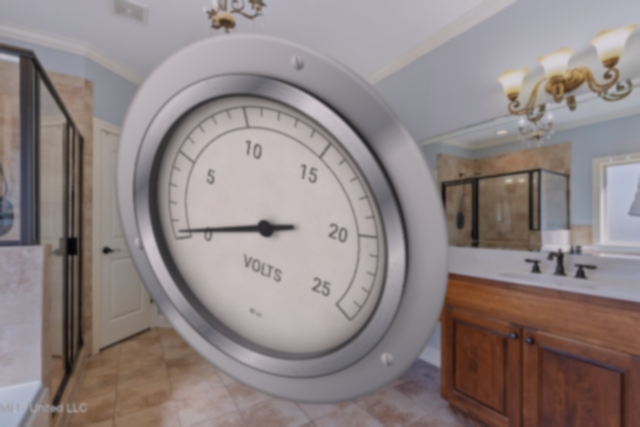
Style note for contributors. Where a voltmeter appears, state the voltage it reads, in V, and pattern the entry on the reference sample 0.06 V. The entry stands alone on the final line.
0.5 V
